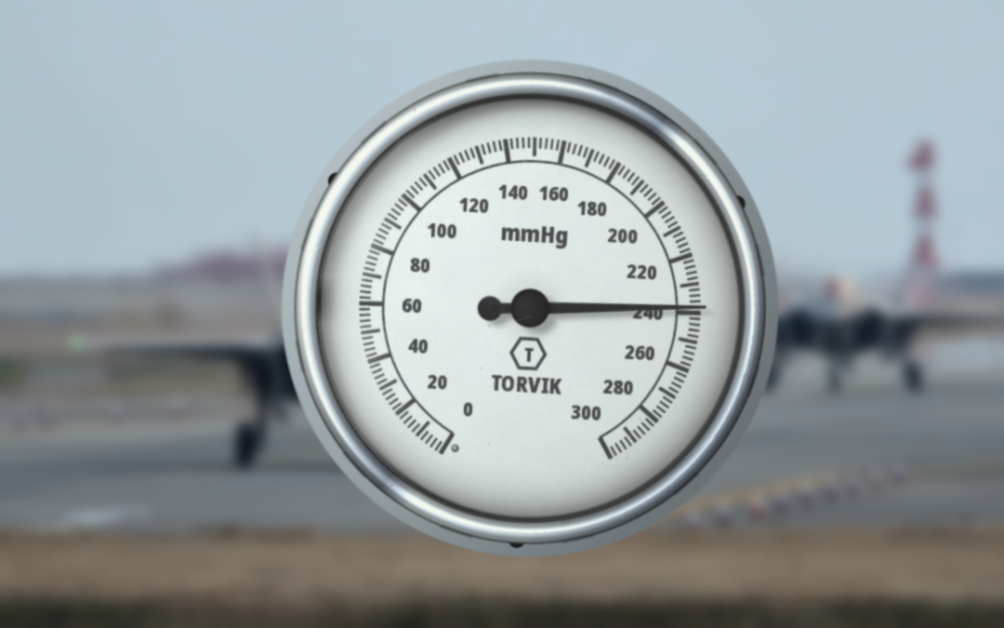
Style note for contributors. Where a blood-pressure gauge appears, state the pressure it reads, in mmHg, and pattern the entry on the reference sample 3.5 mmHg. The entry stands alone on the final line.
238 mmHg
